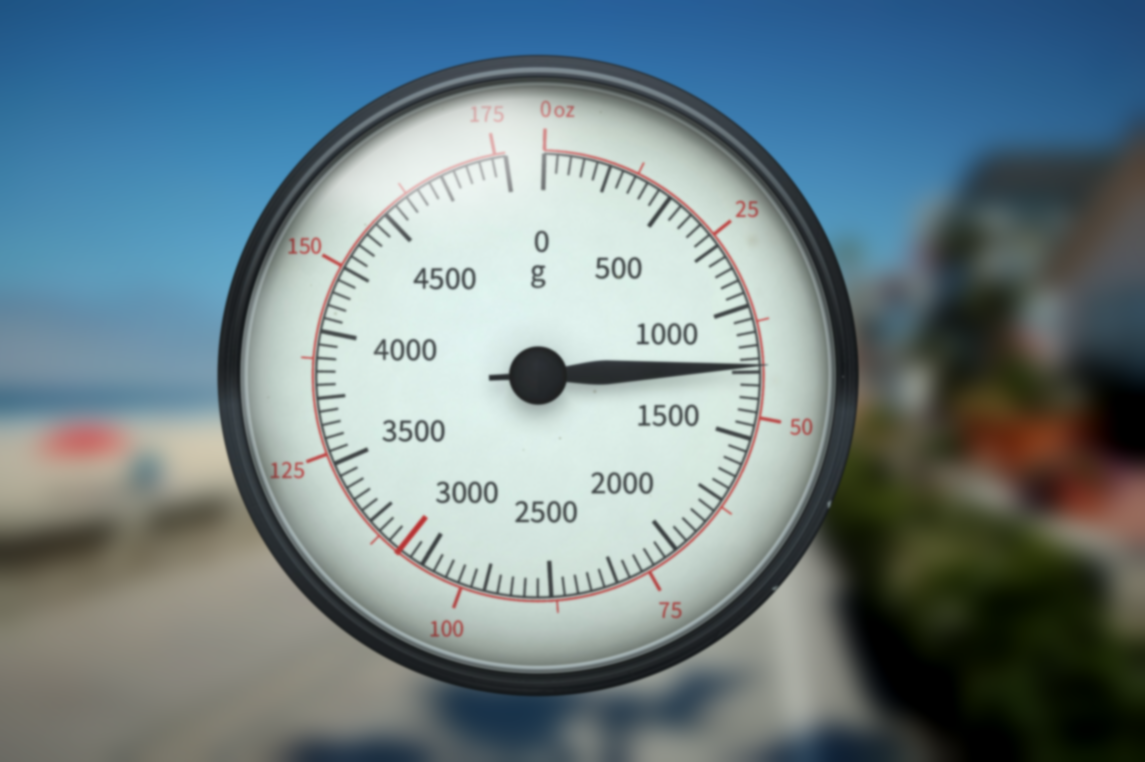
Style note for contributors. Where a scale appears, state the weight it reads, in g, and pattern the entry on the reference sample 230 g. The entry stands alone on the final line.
1225 g
